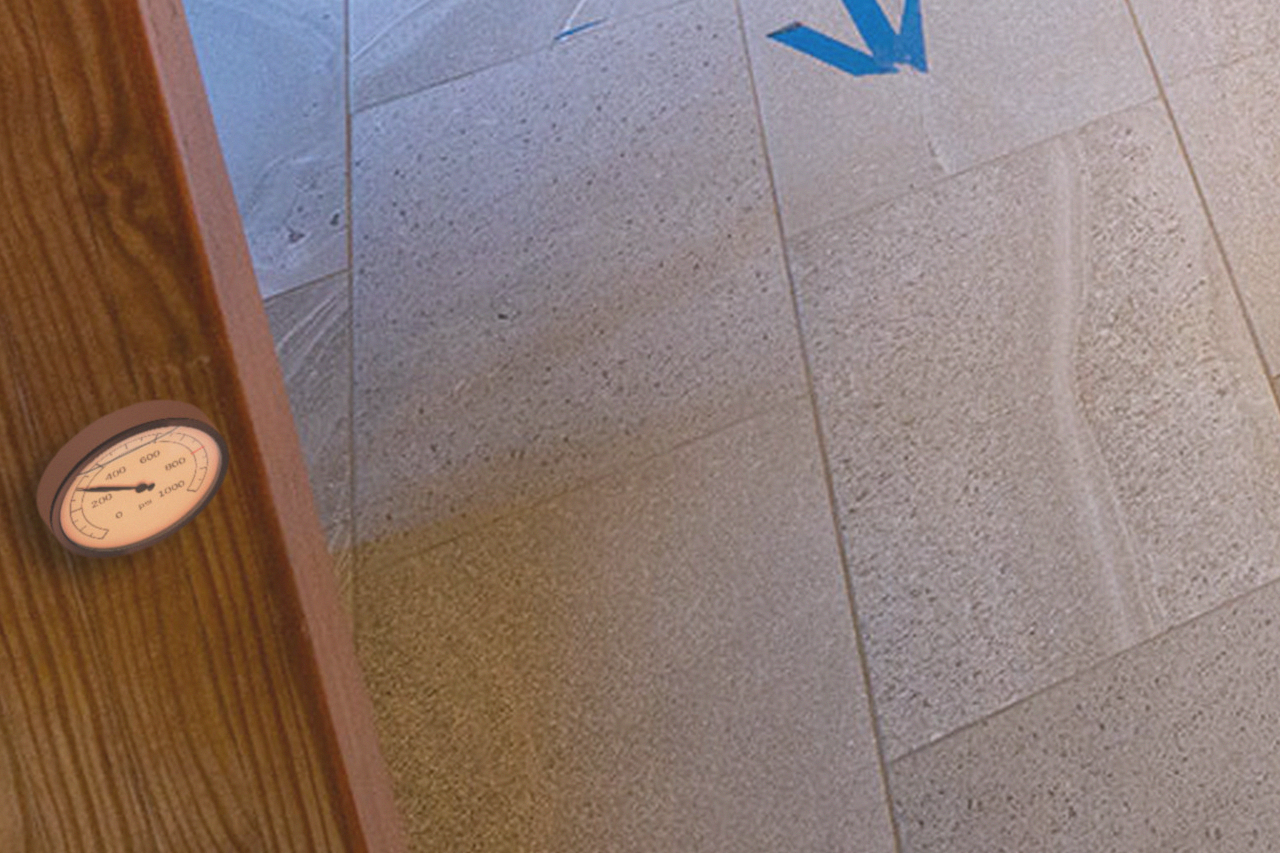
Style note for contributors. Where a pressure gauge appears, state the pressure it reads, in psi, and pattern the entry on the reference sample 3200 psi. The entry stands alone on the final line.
300 psi
